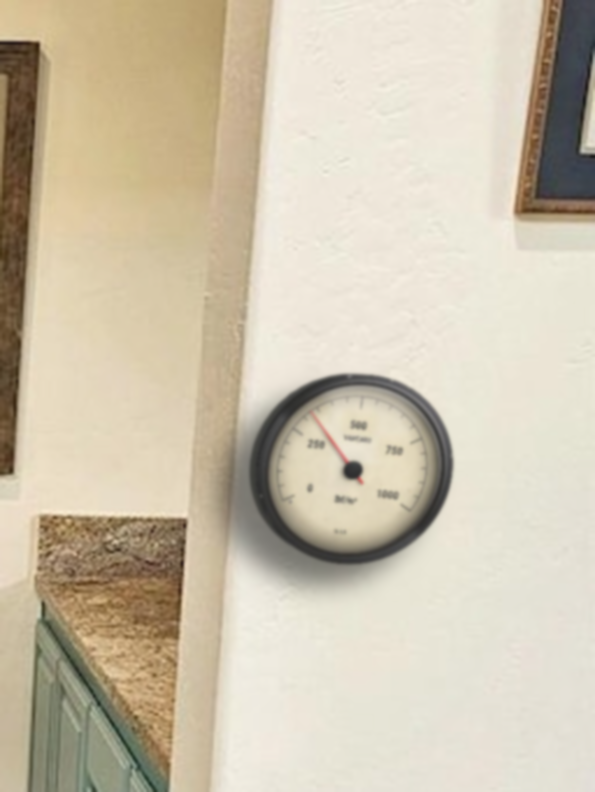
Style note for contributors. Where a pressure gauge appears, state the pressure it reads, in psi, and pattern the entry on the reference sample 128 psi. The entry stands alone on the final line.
325 psi
